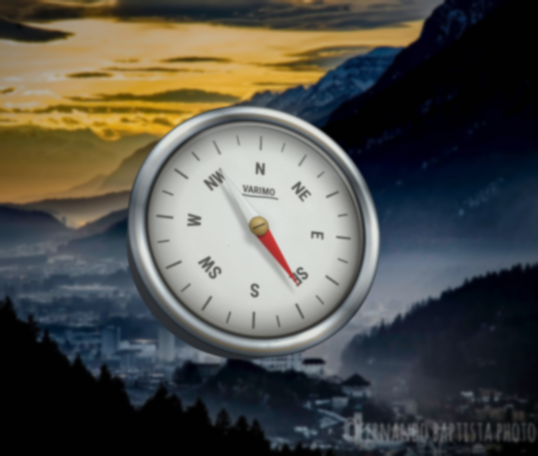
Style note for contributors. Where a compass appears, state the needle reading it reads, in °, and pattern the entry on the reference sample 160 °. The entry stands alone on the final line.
142.5 °
